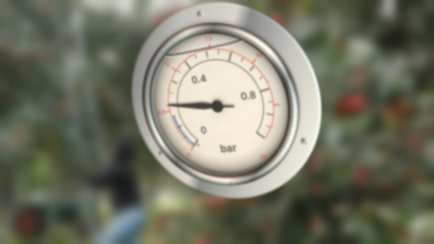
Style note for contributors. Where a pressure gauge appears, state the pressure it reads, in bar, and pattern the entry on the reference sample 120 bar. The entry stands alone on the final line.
0.2 bar
